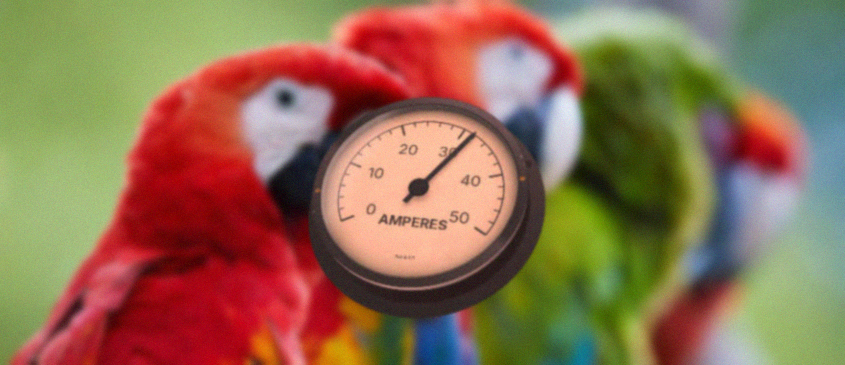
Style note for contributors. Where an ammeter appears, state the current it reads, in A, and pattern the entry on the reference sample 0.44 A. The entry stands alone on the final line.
32 A
